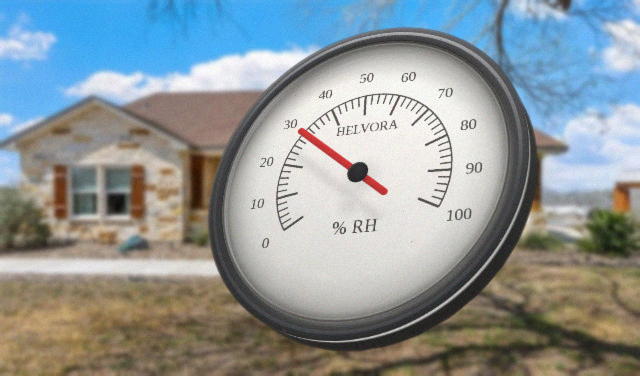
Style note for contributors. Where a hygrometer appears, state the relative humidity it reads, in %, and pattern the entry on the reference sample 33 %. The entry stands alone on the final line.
30 %
